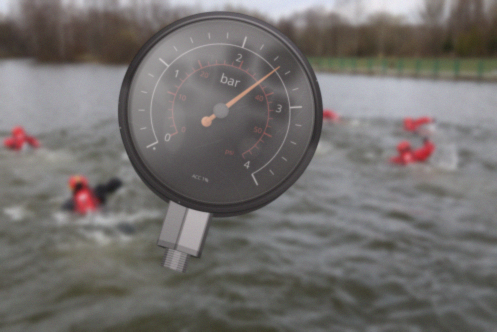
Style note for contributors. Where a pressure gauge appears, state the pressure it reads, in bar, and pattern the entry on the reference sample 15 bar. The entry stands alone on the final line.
2.5 bar
